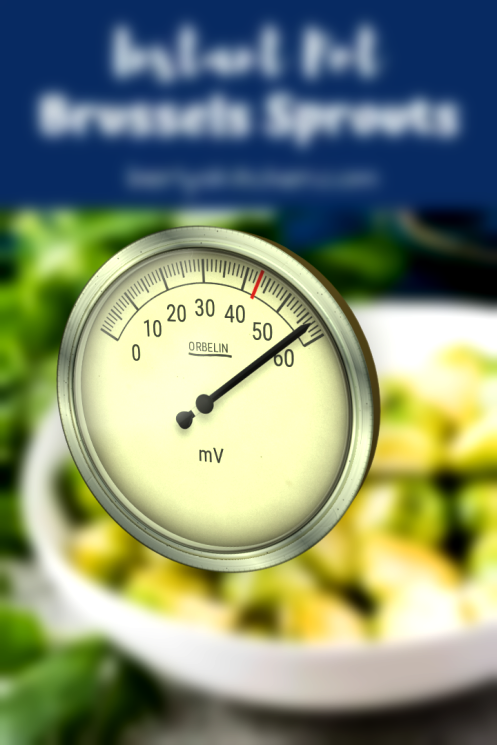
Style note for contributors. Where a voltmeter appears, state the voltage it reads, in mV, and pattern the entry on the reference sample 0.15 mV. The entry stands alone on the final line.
57 mV
